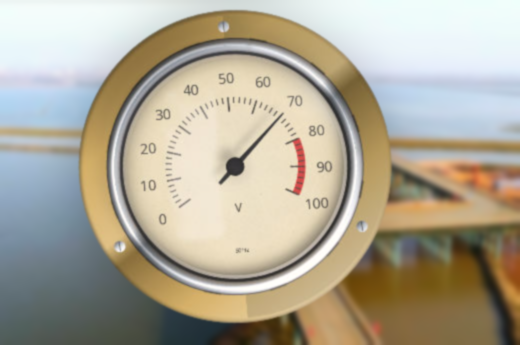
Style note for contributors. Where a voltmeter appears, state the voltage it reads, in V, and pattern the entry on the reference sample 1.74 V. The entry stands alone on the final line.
70 V
